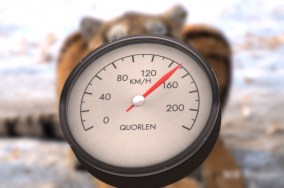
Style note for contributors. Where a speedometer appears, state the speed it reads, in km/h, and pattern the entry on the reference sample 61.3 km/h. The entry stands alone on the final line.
150 km/h
